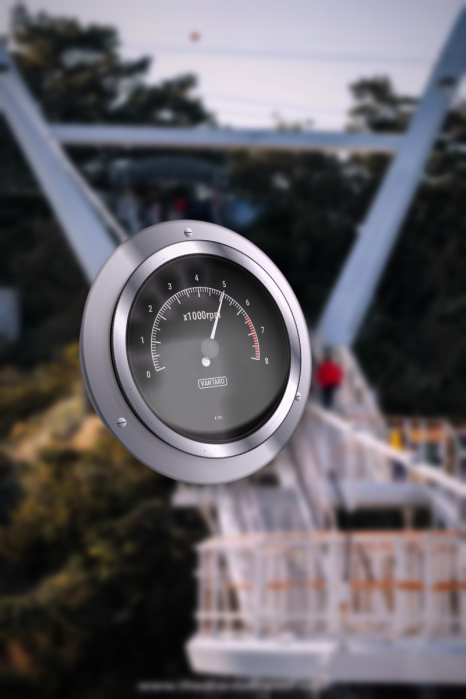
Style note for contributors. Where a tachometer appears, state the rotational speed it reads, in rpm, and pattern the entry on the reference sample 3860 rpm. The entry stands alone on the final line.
5000 rpm
